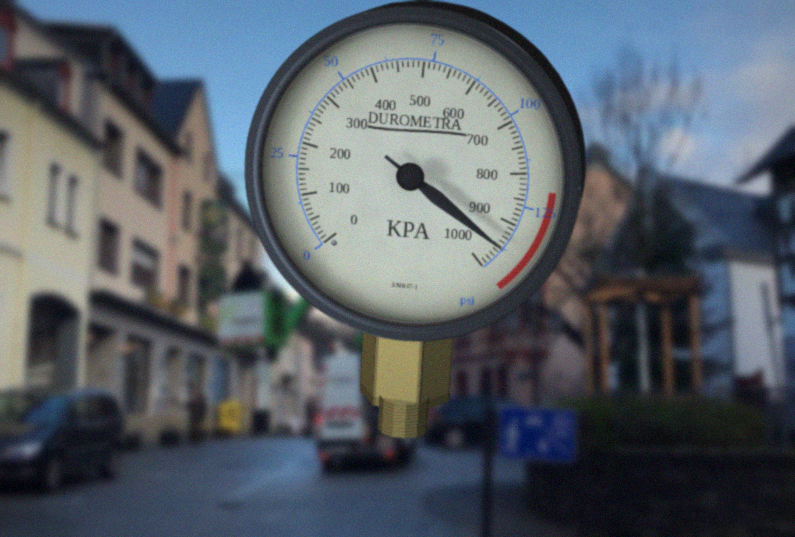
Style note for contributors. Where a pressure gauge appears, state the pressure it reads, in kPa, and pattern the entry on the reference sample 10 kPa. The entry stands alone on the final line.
950 kPa
